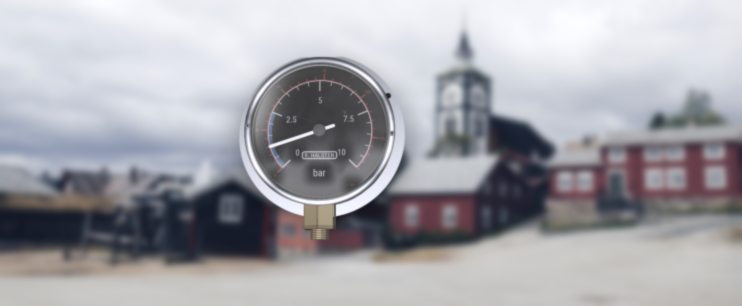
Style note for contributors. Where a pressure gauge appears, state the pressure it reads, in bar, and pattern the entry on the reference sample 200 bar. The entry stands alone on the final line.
1 bar
